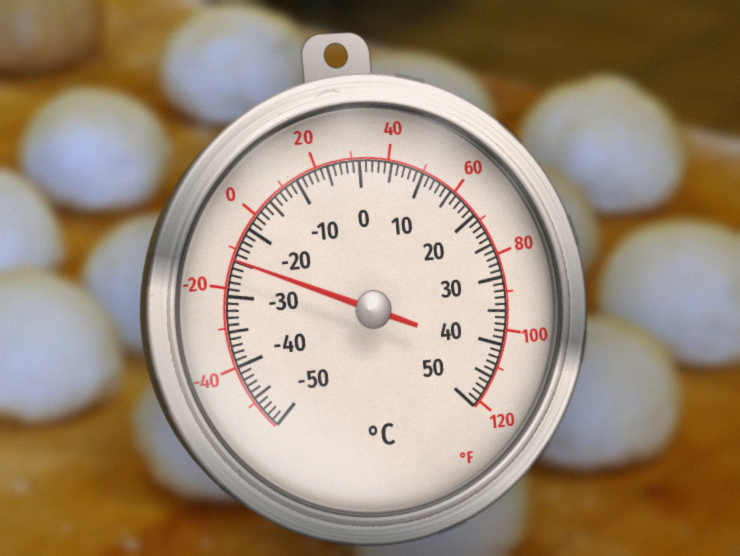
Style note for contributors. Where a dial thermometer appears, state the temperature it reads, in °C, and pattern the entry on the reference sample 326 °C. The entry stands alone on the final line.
-25 °C
